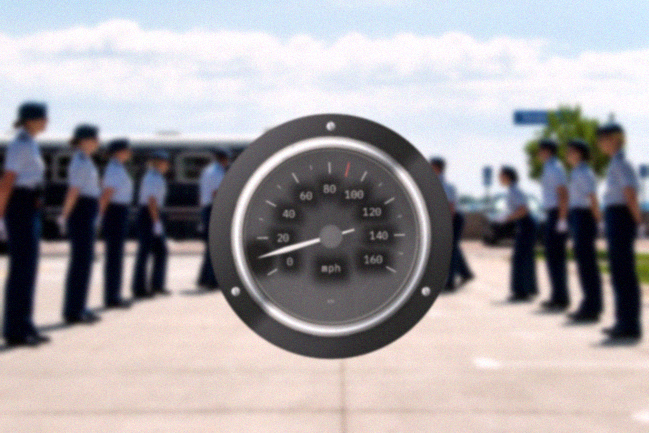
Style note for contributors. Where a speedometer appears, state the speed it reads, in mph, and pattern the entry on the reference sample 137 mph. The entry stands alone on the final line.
10 mph
